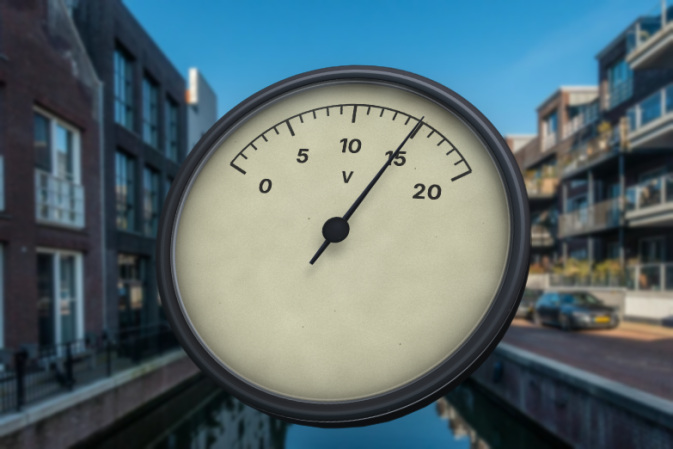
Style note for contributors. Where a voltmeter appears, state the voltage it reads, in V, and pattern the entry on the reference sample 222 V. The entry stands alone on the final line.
15 V
